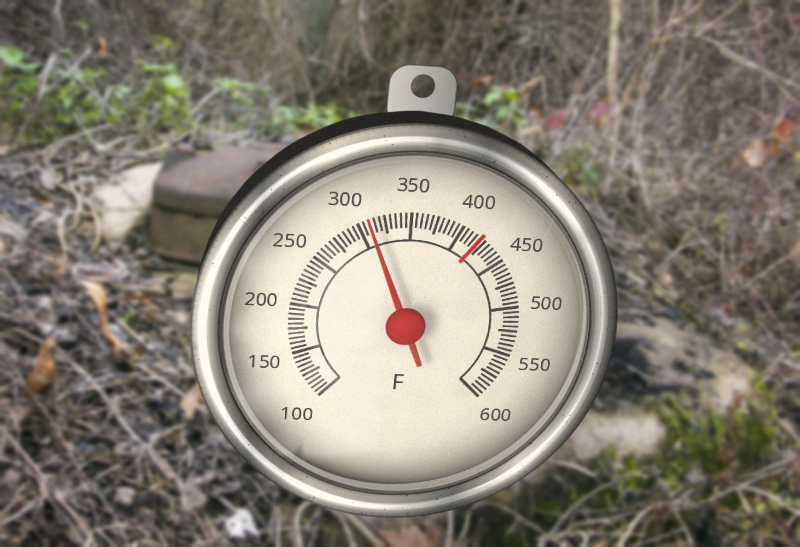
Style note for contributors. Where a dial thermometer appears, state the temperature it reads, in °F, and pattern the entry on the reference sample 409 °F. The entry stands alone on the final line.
310 °F
